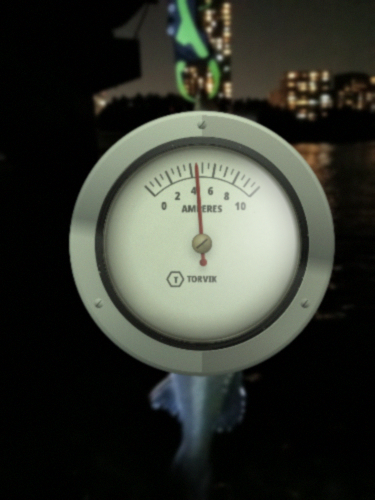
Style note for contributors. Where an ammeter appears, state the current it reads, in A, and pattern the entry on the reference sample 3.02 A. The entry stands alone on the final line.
4.5 A
